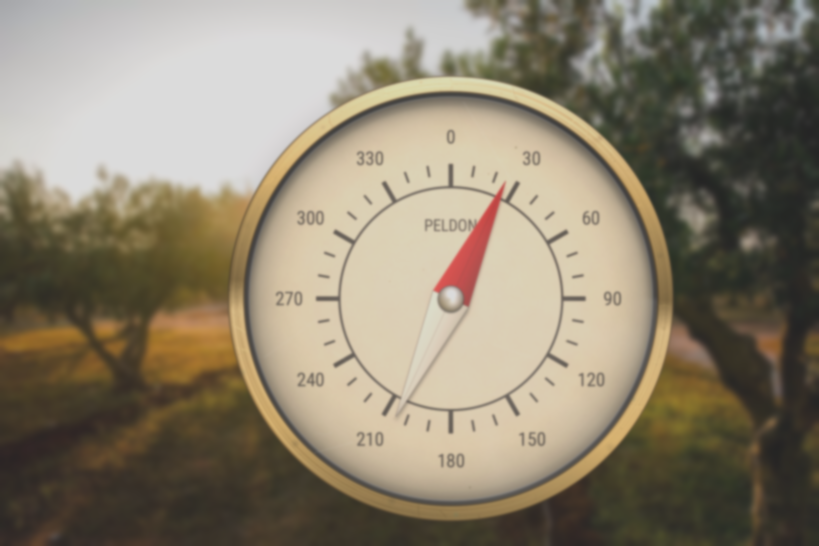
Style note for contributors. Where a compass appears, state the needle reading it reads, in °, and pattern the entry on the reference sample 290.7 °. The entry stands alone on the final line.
25 °
